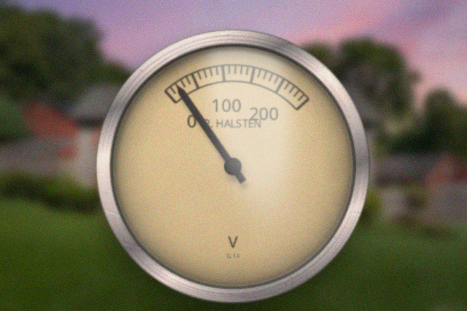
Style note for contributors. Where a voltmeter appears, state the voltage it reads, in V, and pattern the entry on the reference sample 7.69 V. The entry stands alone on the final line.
20 V
